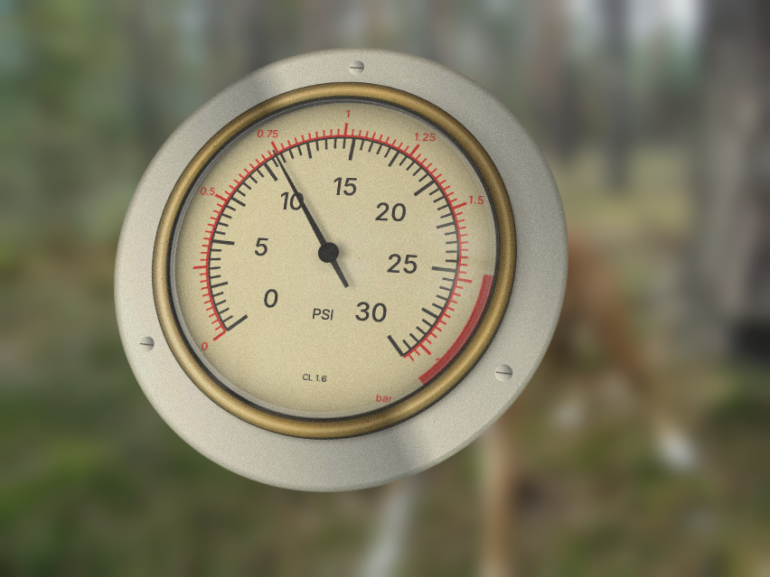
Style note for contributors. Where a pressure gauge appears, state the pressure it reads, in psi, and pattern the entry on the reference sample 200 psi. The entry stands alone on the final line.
10.75 psi
